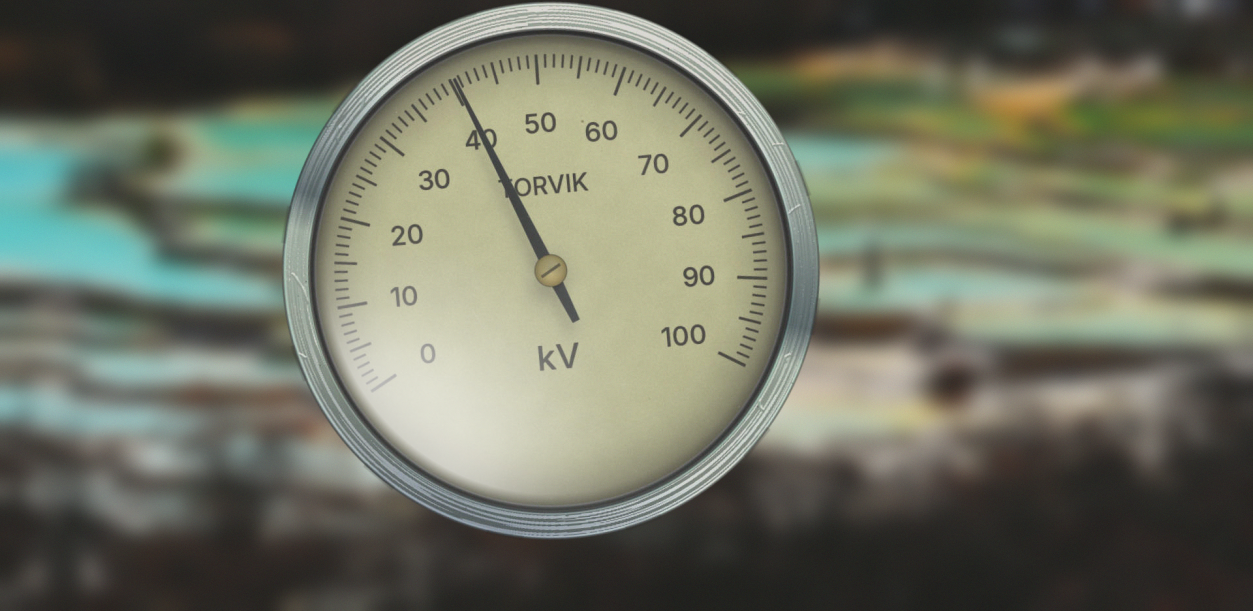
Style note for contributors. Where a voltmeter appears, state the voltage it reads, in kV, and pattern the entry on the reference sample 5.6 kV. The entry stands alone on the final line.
40.5 kV
